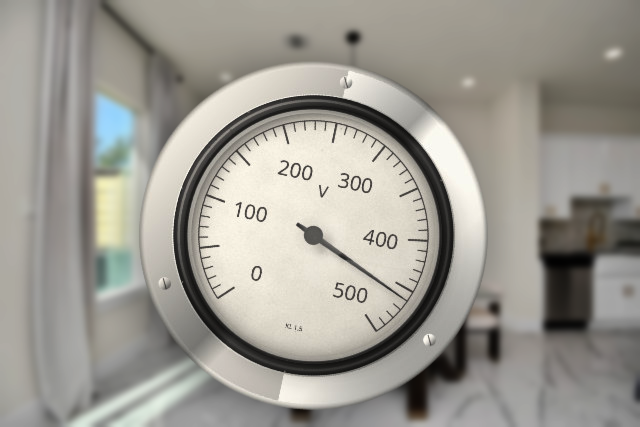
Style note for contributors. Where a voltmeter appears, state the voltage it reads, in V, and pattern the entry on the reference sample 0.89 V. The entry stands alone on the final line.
460 V
